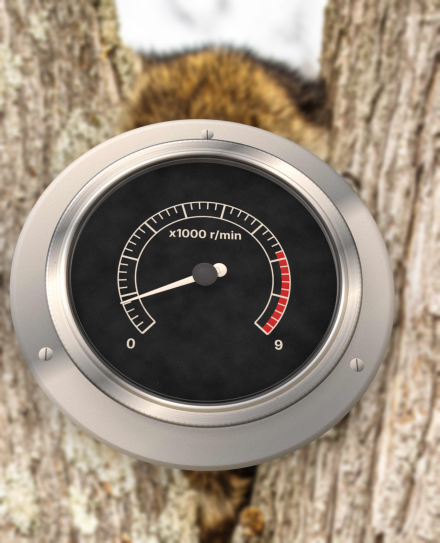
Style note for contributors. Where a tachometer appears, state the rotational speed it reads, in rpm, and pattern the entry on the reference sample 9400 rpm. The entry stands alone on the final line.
800 rpm
